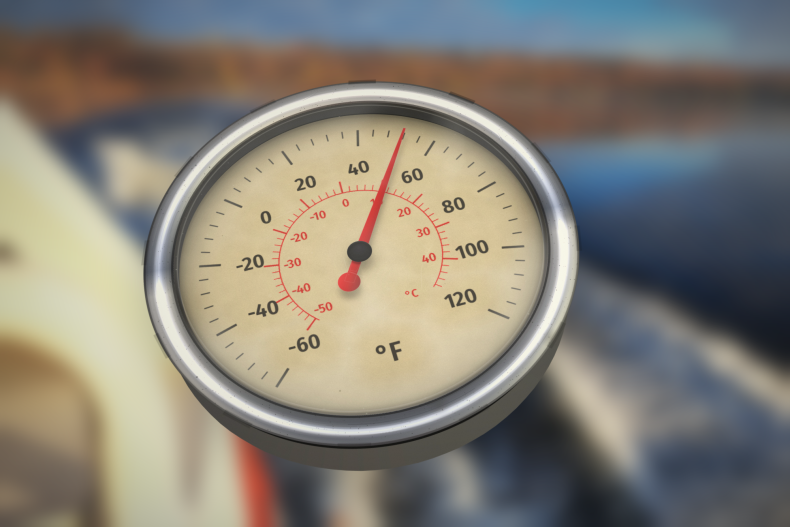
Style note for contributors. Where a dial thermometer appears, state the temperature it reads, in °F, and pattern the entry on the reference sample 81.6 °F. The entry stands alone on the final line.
52 °F
